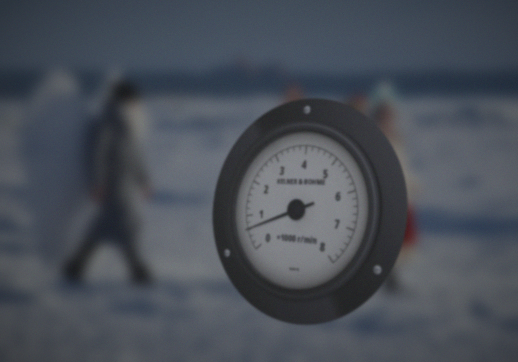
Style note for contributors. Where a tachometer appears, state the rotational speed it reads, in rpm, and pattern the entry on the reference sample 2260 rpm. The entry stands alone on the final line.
600 rpm
